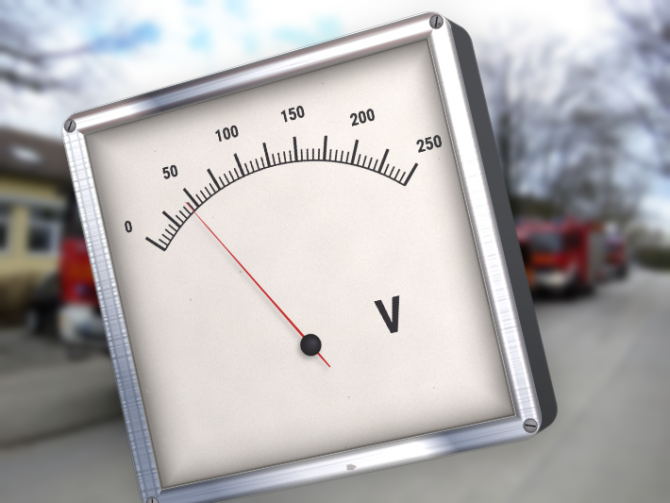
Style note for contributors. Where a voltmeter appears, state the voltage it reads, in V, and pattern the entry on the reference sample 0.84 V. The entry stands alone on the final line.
45 V
